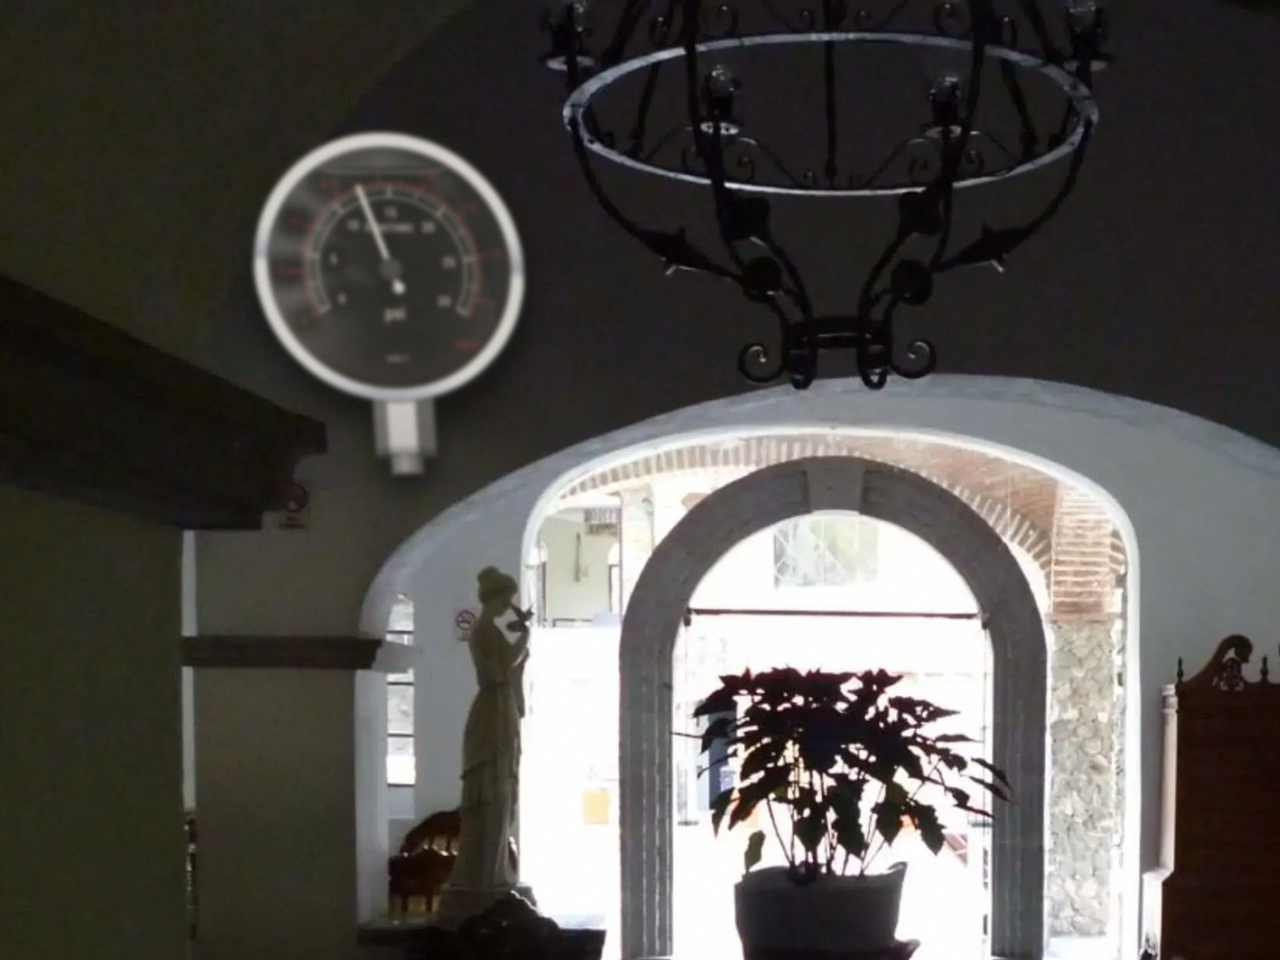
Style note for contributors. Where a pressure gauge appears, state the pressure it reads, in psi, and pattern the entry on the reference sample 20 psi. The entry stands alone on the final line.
12.5 psi
